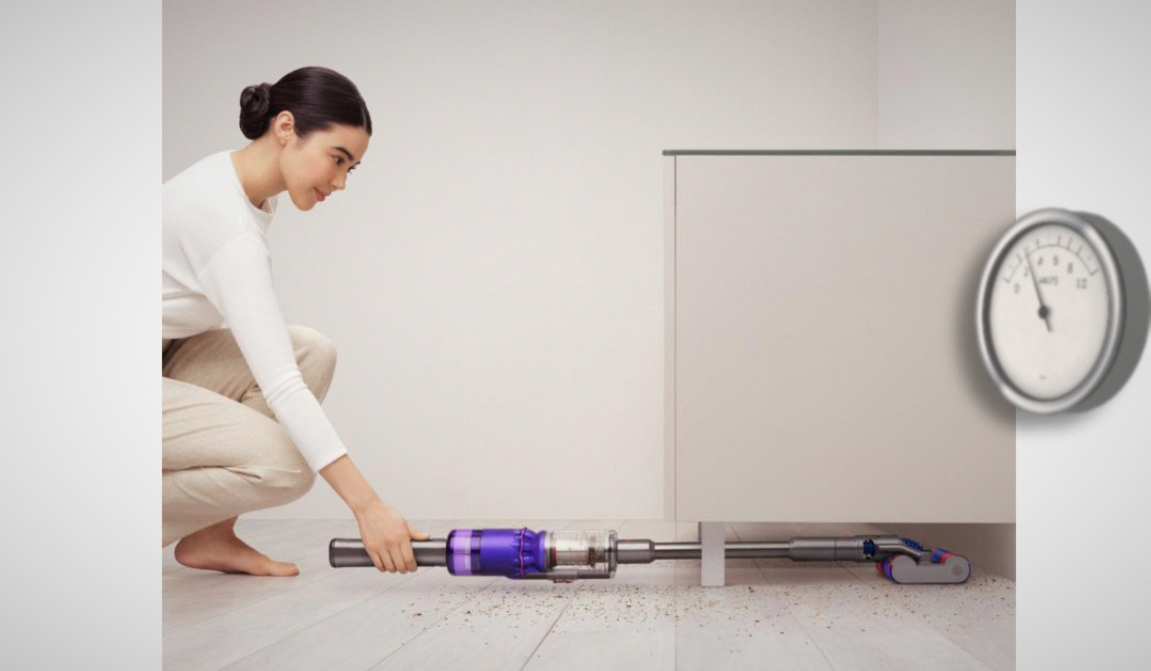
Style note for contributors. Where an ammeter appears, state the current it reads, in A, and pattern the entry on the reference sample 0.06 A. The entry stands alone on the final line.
3 A
